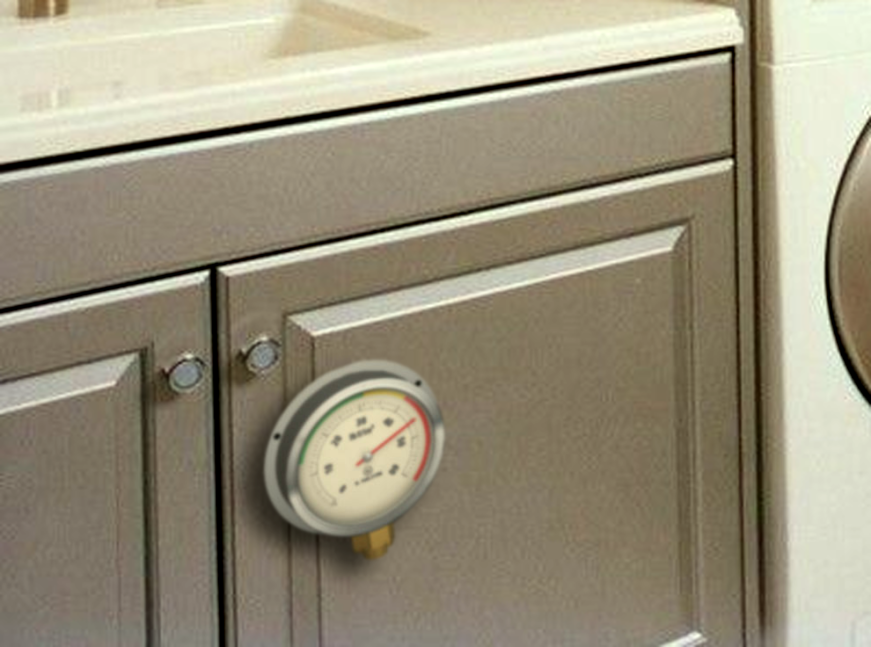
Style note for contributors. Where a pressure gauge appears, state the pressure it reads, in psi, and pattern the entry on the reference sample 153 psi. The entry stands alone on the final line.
45 psi
